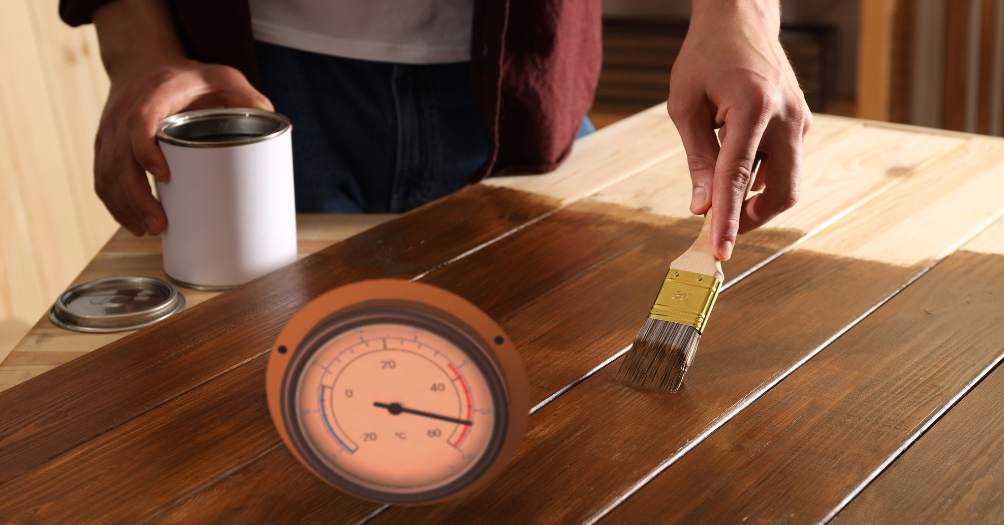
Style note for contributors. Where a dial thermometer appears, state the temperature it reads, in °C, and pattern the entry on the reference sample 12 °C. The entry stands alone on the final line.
52 °C
